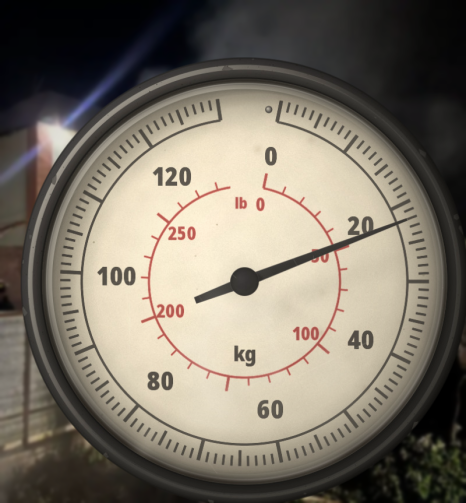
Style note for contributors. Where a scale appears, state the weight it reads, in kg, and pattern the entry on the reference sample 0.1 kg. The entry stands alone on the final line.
22 kg
